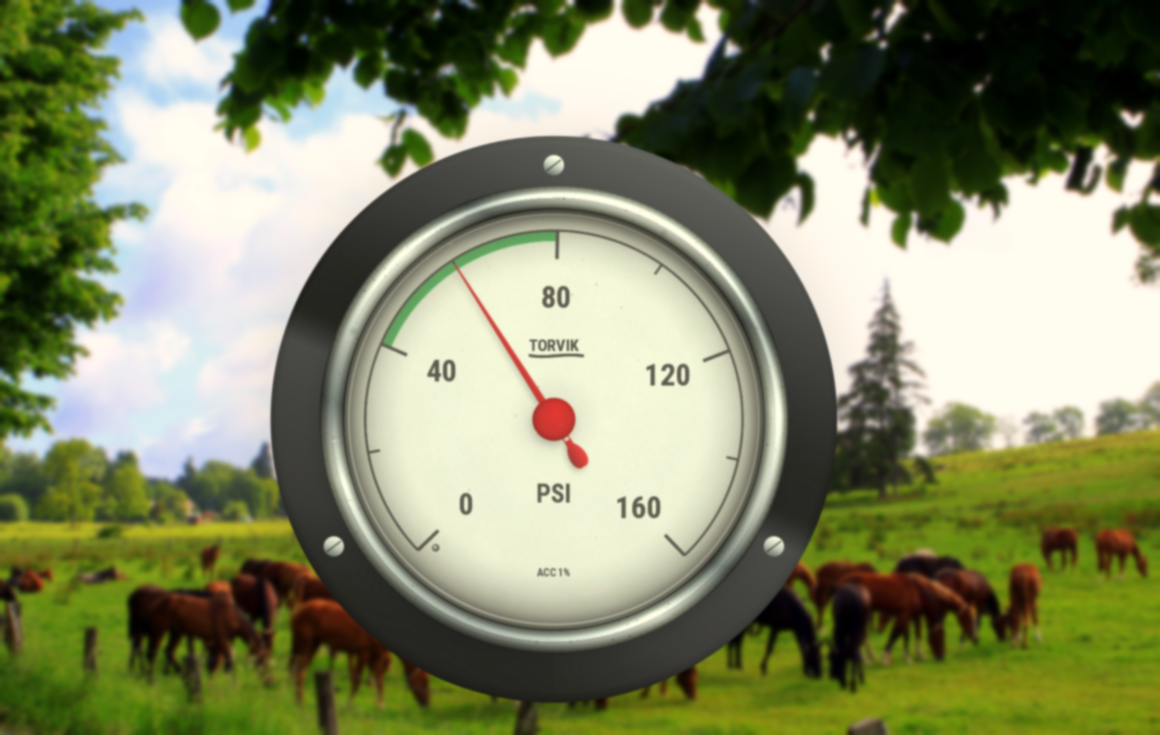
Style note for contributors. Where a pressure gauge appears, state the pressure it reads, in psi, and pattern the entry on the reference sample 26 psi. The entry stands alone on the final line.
60 psi
